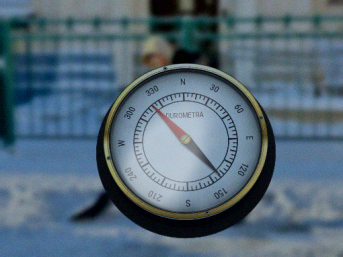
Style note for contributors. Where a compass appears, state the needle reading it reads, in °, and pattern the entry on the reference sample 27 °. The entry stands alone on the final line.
320 °
